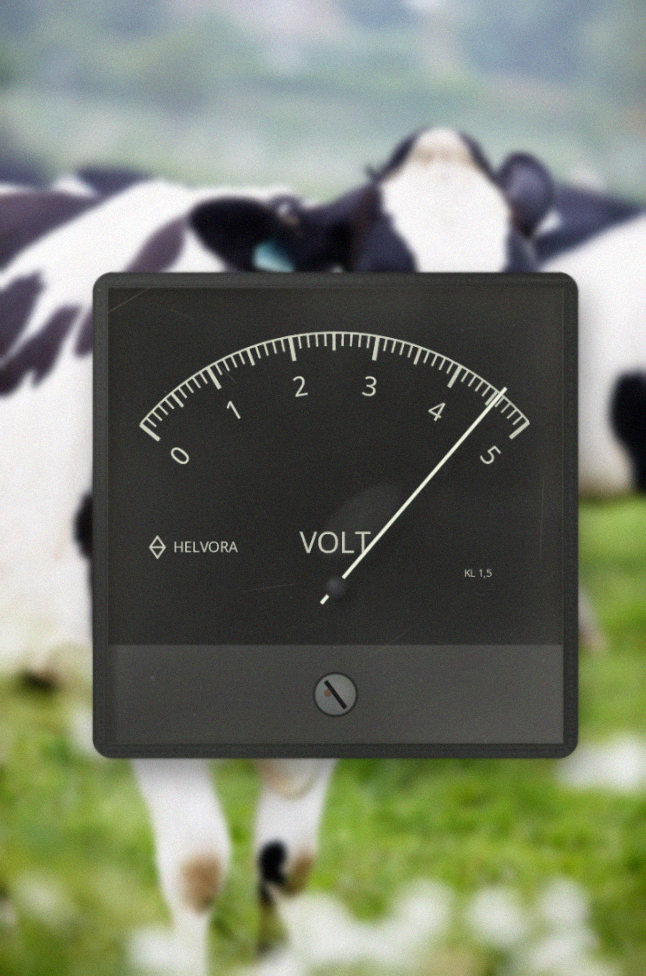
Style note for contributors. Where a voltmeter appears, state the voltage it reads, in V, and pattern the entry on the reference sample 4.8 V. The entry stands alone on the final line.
4.55 V
